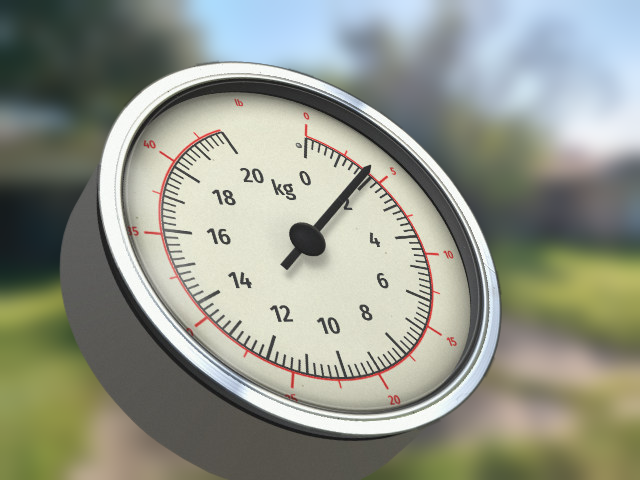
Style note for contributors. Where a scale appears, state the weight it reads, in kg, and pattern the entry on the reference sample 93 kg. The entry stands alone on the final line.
1.8 kg
